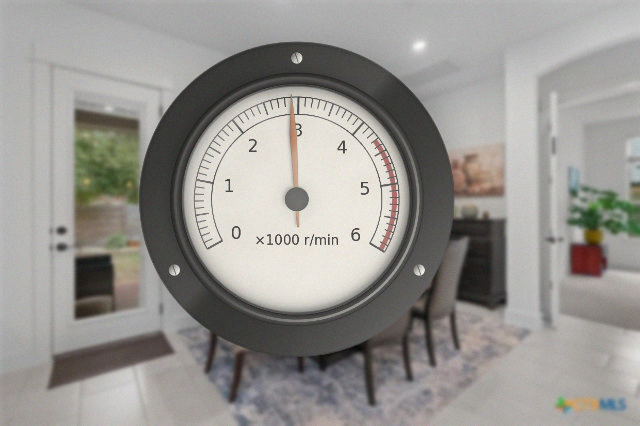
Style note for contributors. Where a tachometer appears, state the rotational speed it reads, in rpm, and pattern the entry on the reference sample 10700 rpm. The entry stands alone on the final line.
2900 rpm
